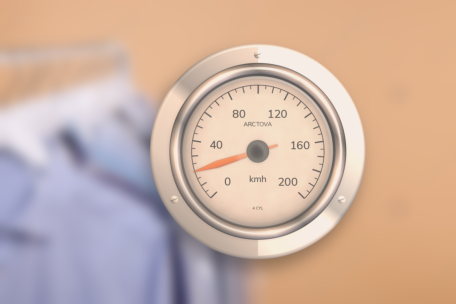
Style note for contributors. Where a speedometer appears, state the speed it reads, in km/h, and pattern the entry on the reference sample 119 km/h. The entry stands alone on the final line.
20 km/h
